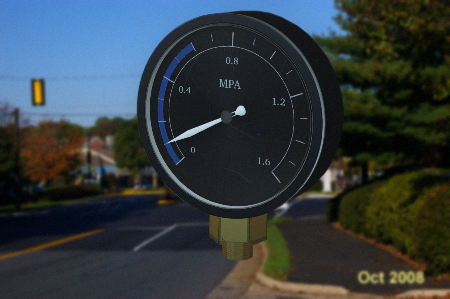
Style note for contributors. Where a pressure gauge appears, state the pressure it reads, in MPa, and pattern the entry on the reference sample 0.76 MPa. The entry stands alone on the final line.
0.1 MPa
